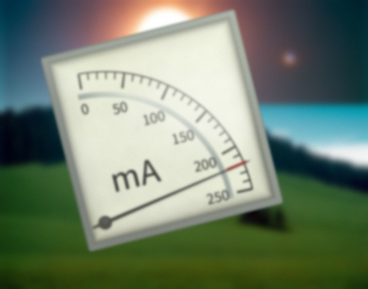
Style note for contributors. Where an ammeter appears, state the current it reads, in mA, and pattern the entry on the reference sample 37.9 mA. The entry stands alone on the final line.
220 mA
